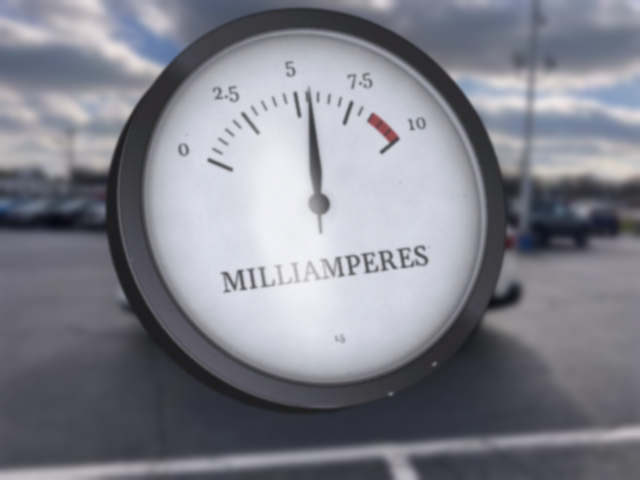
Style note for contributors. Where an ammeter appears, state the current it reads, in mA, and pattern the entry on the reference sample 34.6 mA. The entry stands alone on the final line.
5.5 mA
